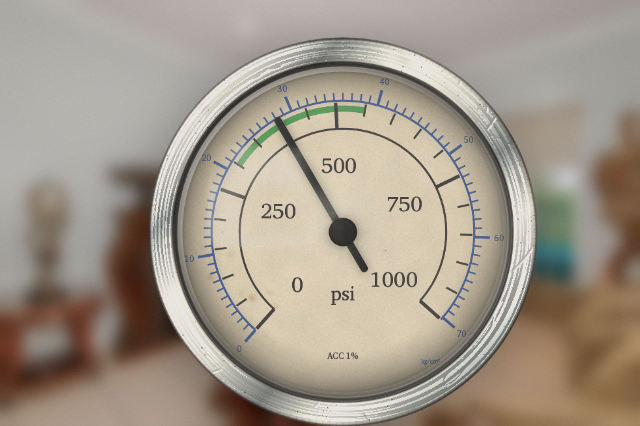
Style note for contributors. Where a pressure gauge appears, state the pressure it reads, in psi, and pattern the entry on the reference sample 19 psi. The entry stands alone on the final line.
400 psi
